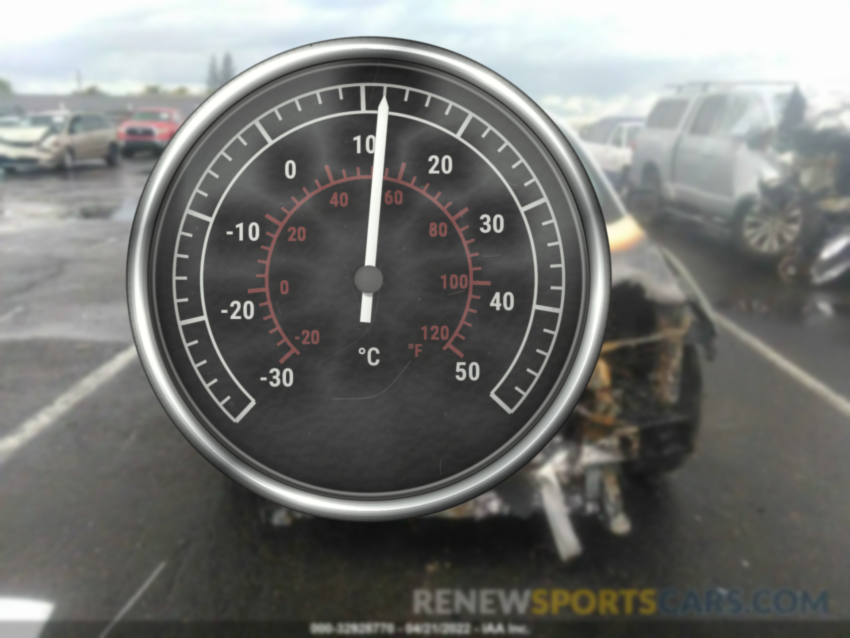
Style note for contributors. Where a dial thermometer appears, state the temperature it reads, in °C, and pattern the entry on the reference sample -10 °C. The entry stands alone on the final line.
12 °C
